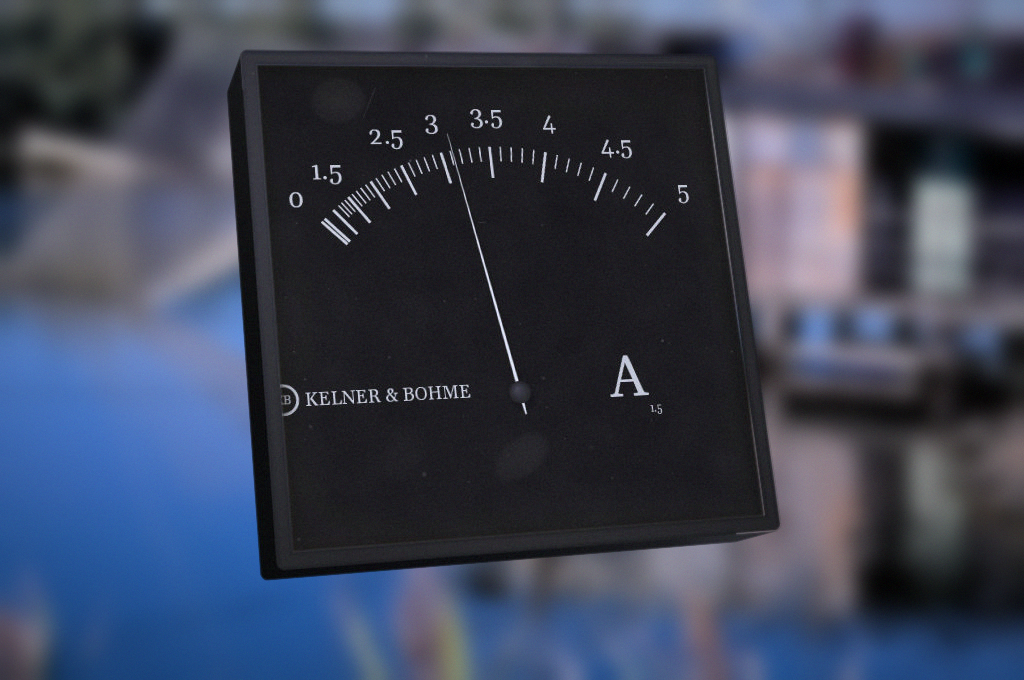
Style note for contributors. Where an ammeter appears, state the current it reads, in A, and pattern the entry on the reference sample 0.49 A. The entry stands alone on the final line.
3.1 A
